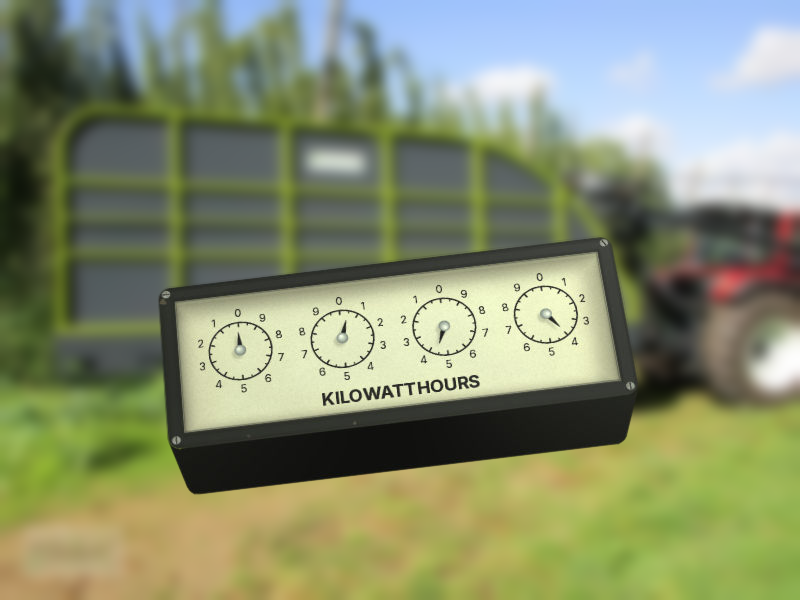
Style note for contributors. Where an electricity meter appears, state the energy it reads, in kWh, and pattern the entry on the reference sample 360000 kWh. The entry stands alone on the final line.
44 kWh
